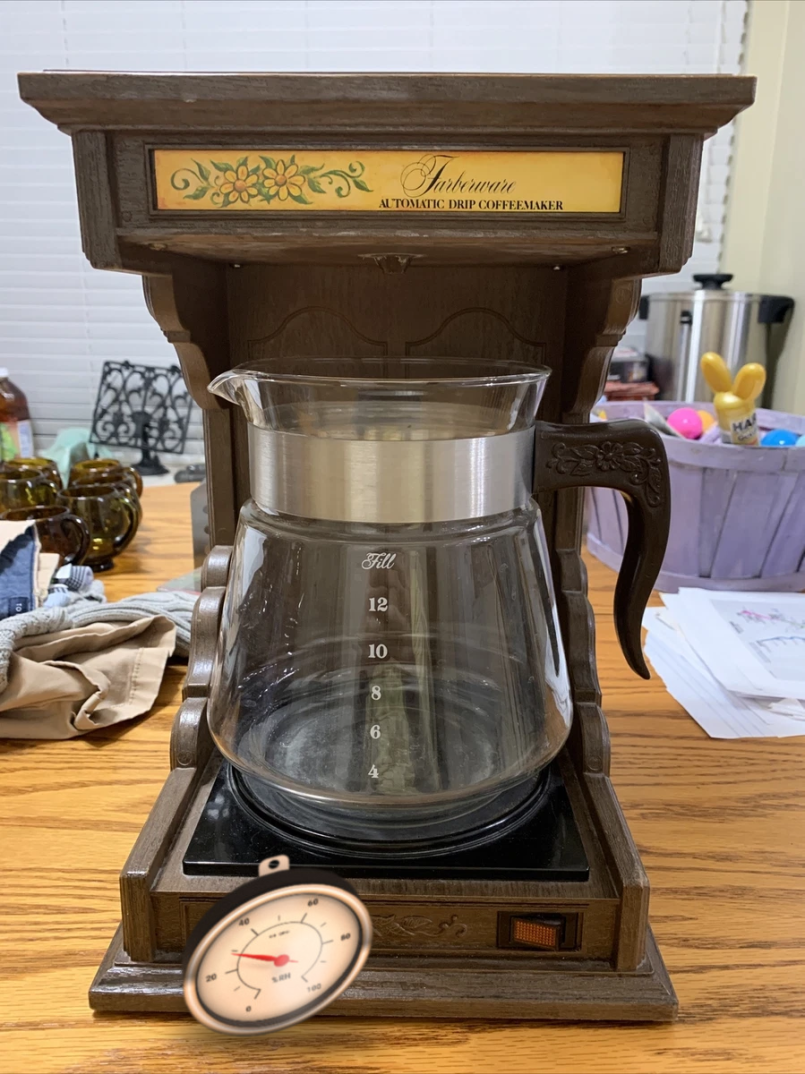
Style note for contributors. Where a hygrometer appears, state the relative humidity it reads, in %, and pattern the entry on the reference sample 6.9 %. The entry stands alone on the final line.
30 %
